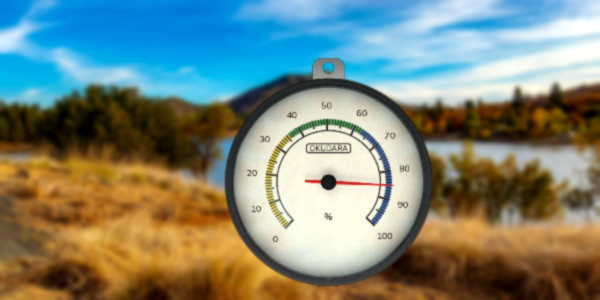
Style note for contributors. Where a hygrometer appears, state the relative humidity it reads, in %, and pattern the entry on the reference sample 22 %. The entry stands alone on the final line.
85 %
